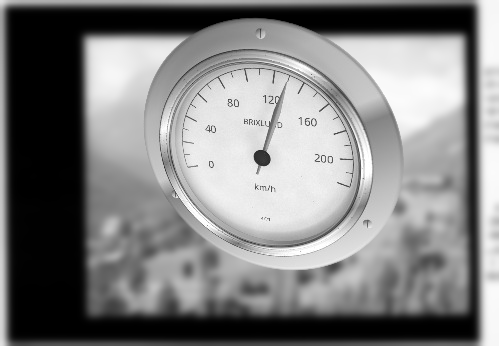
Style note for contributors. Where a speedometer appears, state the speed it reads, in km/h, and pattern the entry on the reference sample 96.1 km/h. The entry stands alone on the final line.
130 km/h
